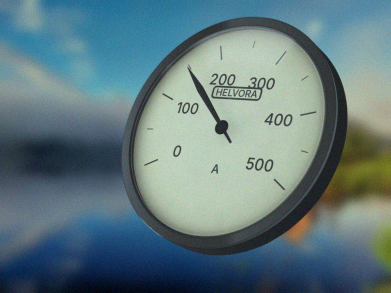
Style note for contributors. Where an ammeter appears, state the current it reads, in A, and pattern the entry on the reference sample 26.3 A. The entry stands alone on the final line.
150 A
